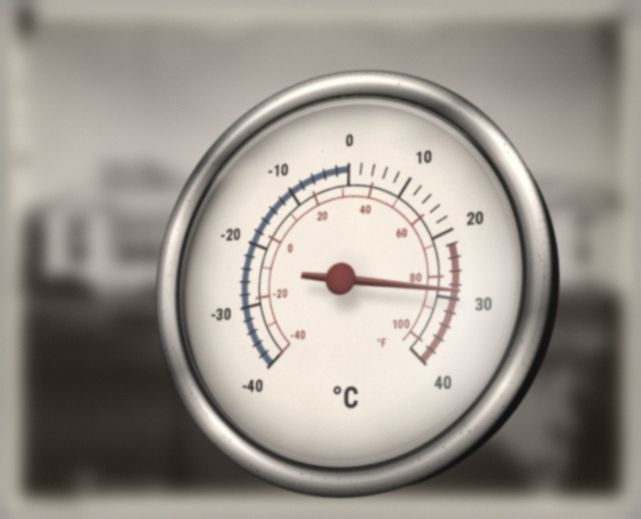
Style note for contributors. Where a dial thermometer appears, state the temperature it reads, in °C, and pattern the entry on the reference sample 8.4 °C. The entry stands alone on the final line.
29 °C
